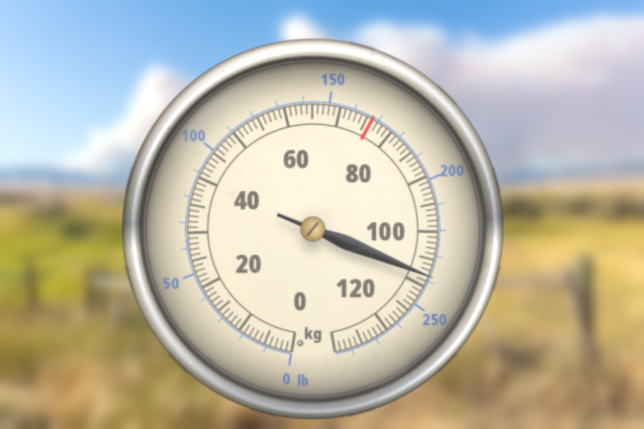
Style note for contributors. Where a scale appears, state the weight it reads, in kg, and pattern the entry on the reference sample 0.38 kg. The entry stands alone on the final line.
108 kg
